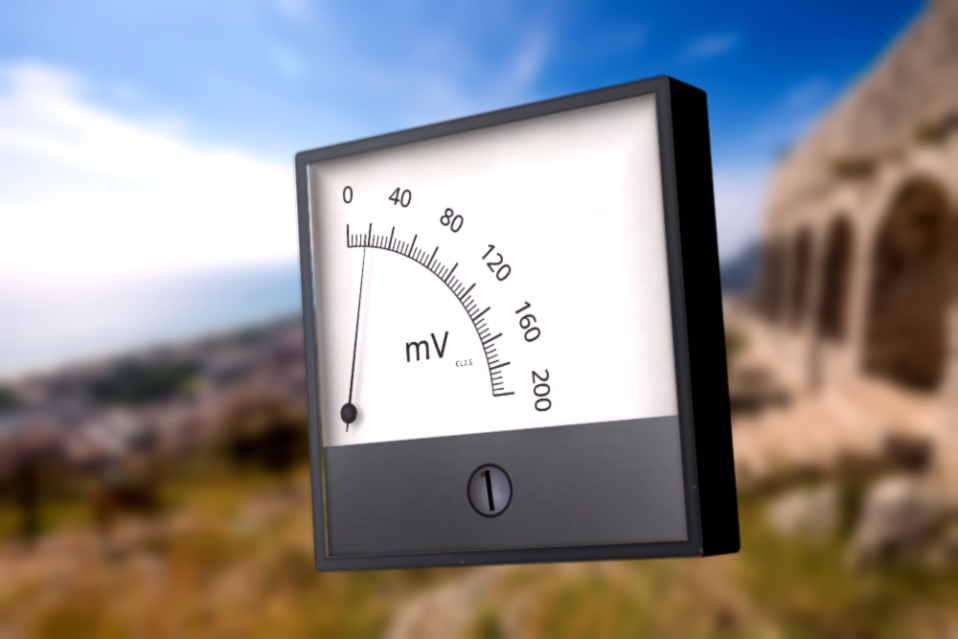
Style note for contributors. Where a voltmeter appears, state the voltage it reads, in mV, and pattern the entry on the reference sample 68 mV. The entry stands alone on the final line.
20 mV
